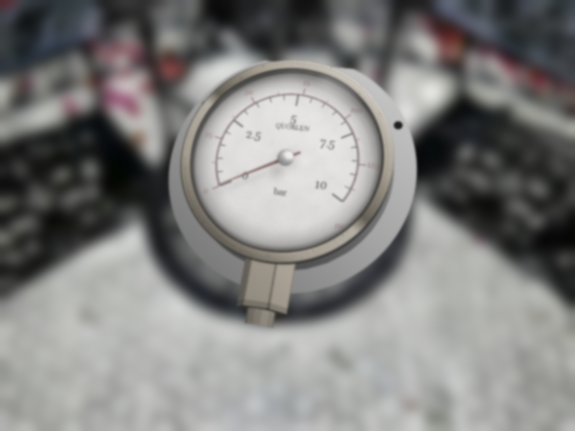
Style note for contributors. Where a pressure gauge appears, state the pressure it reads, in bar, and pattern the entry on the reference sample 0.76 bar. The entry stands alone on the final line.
0 bar
